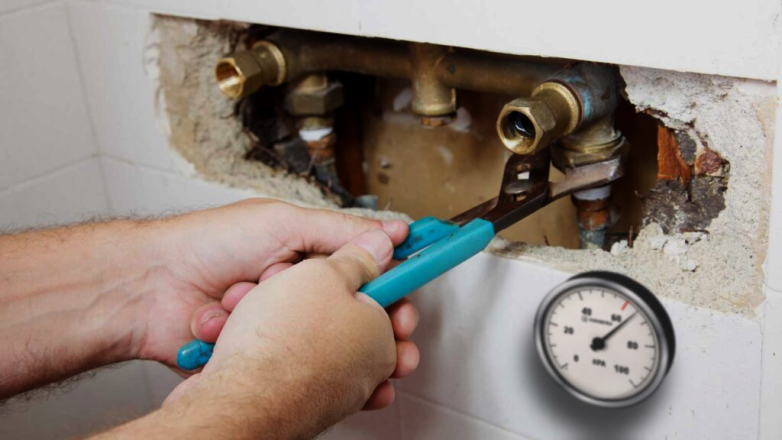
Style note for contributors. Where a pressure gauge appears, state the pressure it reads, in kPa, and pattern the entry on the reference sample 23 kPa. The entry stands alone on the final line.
65 kPa
